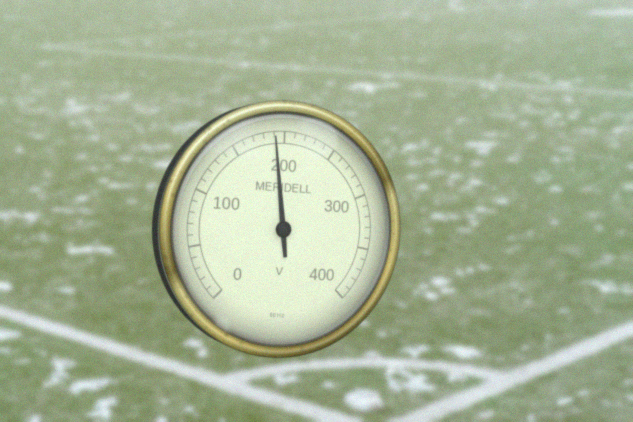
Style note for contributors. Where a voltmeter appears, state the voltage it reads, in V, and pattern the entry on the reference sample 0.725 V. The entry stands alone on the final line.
190 V
